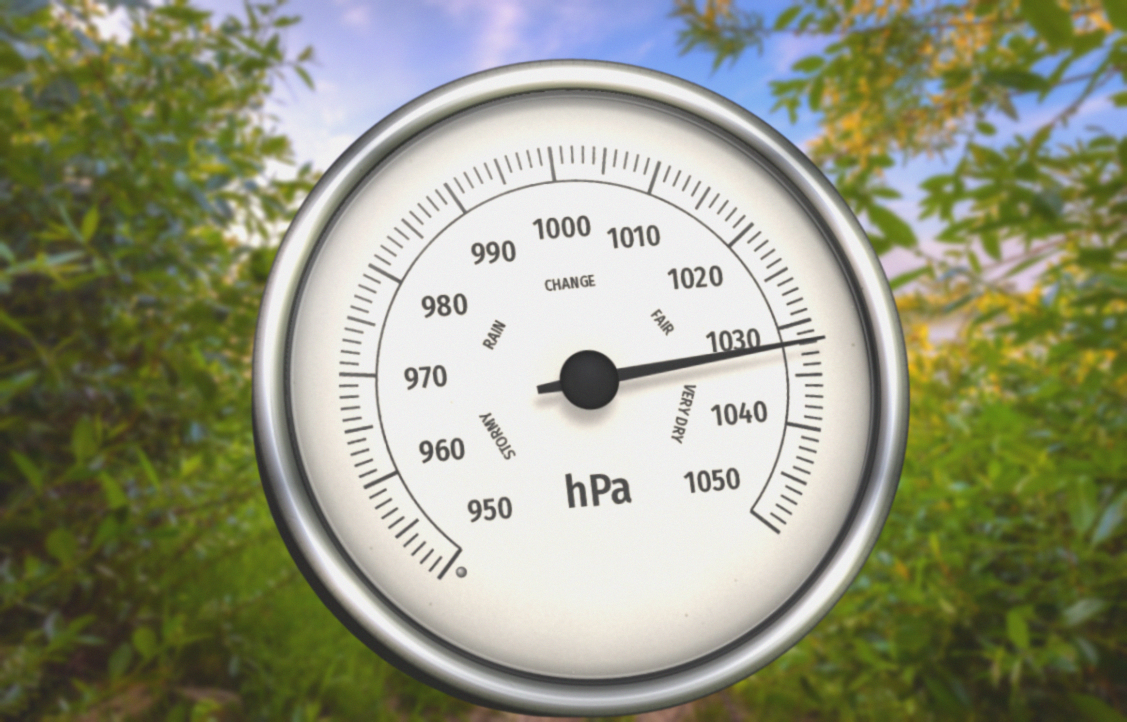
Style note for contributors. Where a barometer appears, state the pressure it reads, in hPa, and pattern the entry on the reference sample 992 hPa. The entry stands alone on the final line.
1032 hPa
